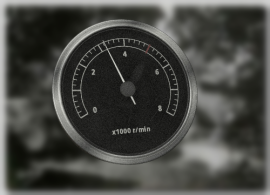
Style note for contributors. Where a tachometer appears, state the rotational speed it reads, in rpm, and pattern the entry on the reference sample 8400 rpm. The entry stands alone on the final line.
3200 rpm
